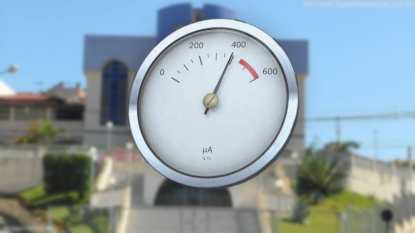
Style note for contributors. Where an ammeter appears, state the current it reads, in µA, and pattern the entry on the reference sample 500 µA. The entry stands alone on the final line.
400 µA
